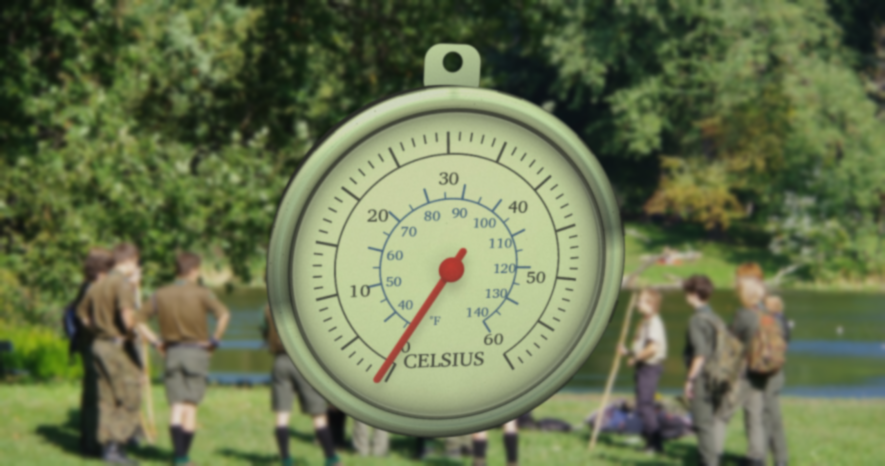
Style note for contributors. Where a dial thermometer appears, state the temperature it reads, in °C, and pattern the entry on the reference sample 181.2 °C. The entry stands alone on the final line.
1 °C
